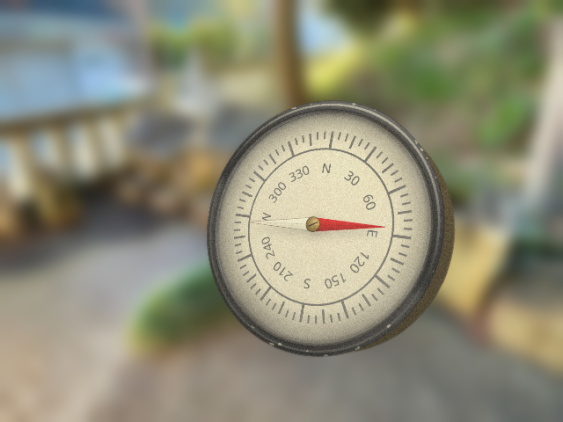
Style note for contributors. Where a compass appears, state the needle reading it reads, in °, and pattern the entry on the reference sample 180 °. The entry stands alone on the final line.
85 °
